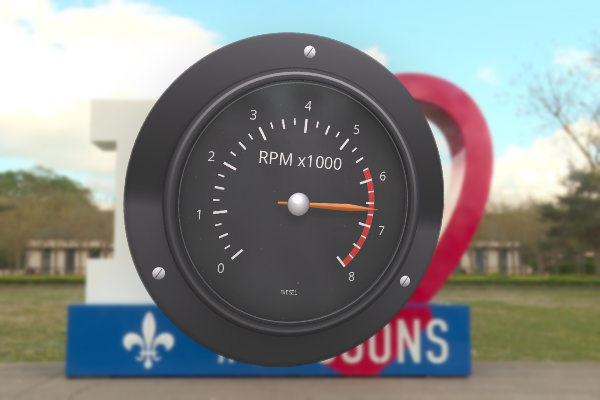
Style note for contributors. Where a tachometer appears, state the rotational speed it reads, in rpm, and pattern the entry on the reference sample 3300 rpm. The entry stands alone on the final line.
6625 rpm
